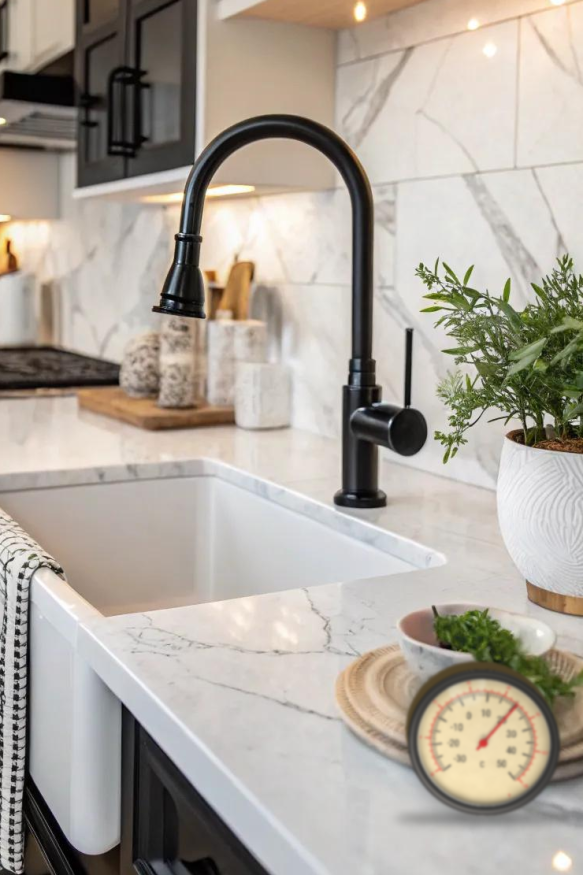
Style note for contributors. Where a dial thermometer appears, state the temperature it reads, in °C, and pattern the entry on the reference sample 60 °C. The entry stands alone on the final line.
20 °C
